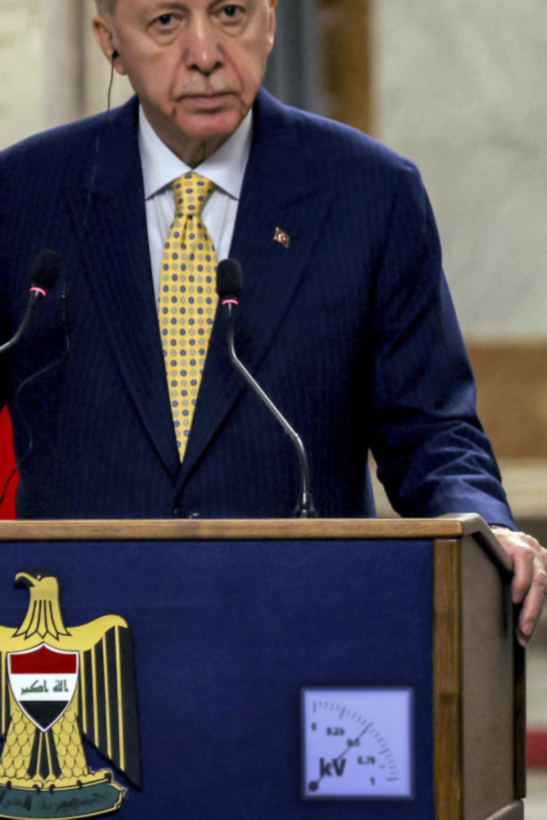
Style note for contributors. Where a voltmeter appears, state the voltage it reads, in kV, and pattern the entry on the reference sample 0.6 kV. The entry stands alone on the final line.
0.5 kV
